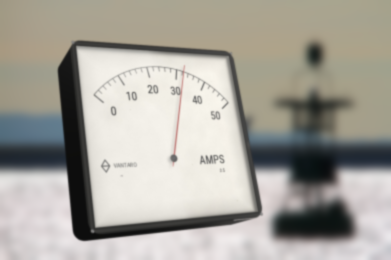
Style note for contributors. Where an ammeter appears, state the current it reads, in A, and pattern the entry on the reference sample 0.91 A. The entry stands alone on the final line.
32 A
